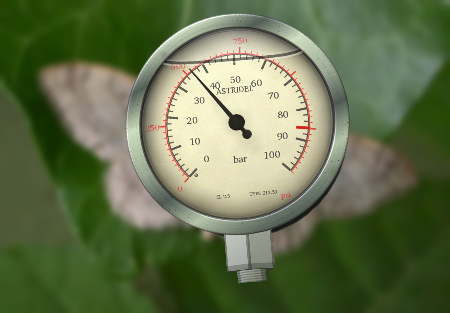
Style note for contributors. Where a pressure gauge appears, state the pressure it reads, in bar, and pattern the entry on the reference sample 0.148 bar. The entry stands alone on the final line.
36 bar
